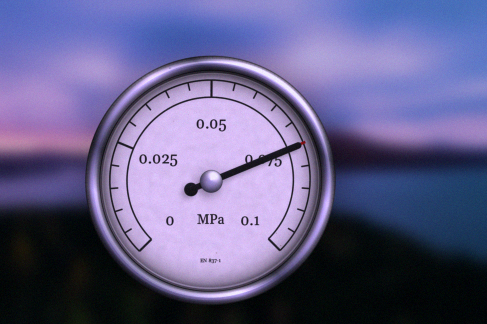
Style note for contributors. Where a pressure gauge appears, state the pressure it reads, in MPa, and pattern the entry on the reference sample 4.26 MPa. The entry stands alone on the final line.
0.075 MPa
